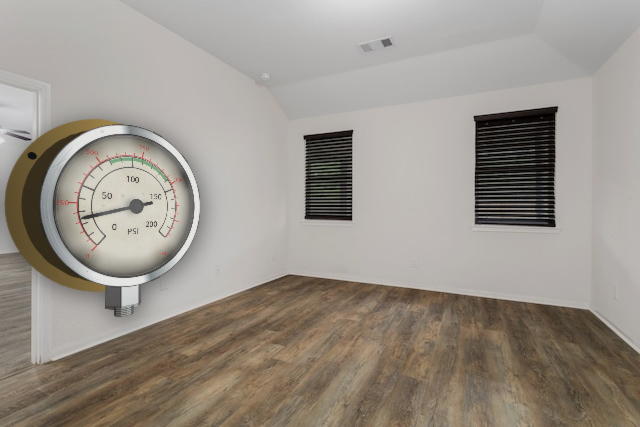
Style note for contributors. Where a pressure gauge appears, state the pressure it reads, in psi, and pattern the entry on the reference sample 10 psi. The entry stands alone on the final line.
25 psi
